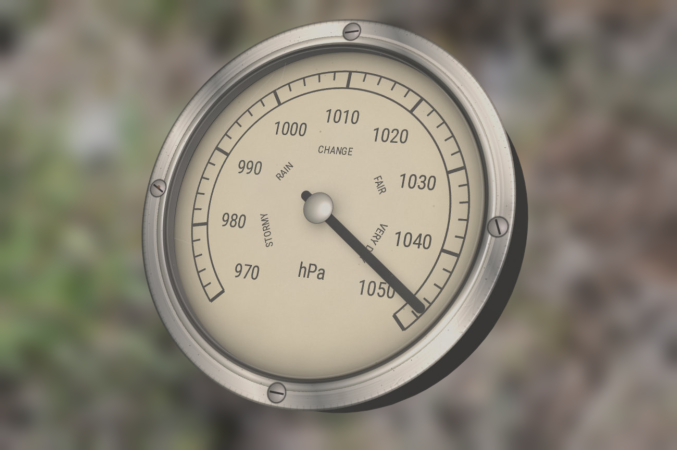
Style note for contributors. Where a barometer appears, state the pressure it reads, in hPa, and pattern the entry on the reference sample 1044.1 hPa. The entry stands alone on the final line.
1047 hPa
